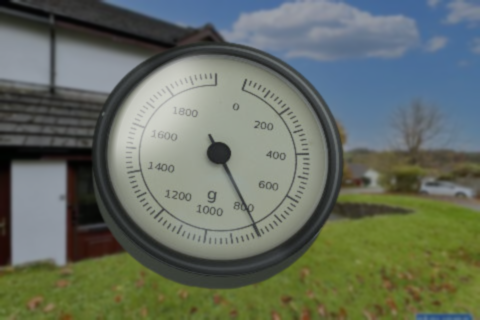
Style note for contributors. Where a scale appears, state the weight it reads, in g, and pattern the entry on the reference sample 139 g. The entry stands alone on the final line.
800 g
